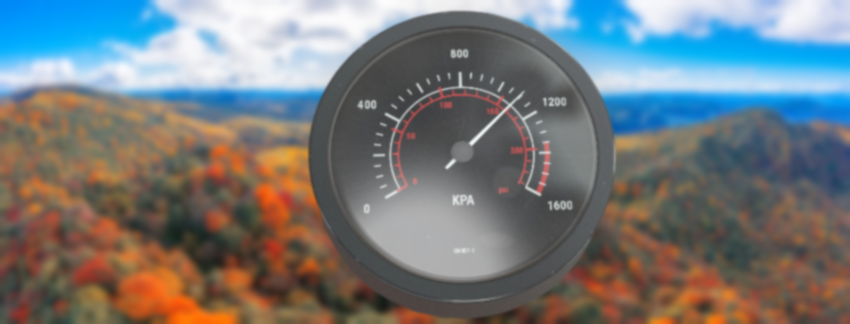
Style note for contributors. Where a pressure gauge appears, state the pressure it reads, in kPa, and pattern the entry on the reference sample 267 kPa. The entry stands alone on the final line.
1100 kPa
